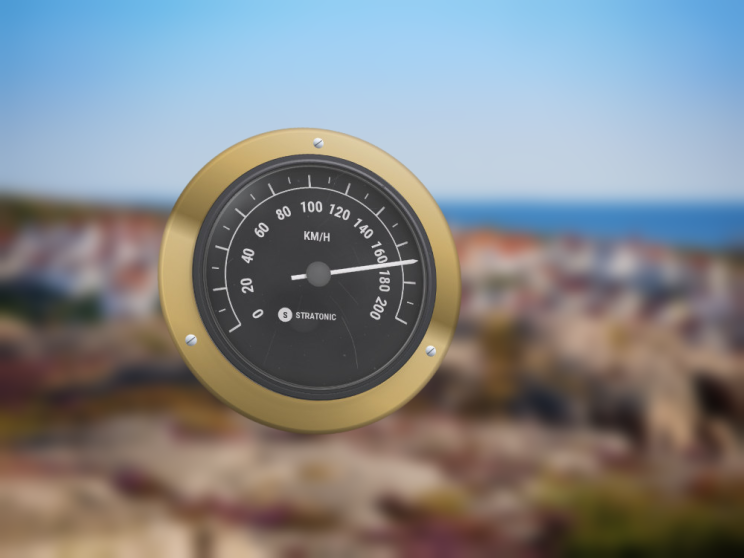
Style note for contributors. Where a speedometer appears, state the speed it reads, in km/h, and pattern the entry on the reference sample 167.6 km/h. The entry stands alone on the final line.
170 km/h
